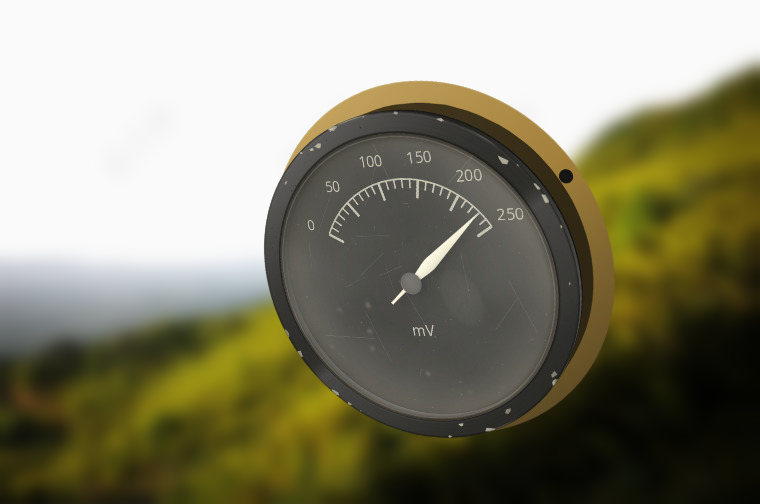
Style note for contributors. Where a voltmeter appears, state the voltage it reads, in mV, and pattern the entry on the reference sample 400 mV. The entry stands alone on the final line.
230 mV
